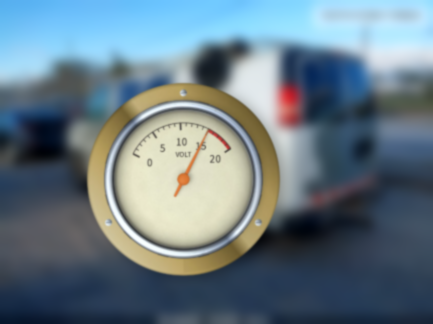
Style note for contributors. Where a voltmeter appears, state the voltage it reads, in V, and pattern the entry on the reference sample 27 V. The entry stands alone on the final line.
15 V
